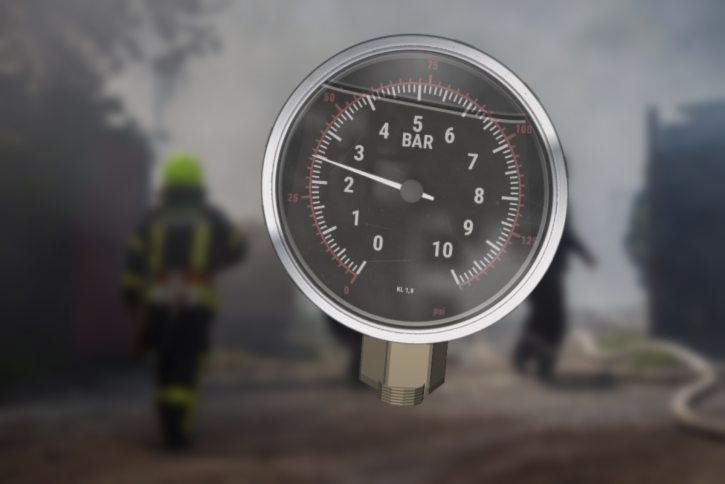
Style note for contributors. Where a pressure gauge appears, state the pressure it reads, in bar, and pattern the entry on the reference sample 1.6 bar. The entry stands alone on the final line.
2.5 bar
